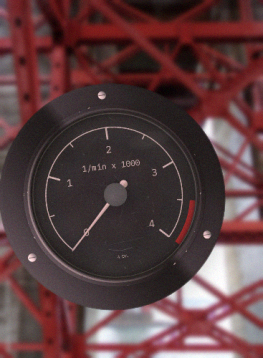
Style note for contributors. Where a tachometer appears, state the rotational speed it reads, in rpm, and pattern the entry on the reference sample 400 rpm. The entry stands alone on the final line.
0 rpm
